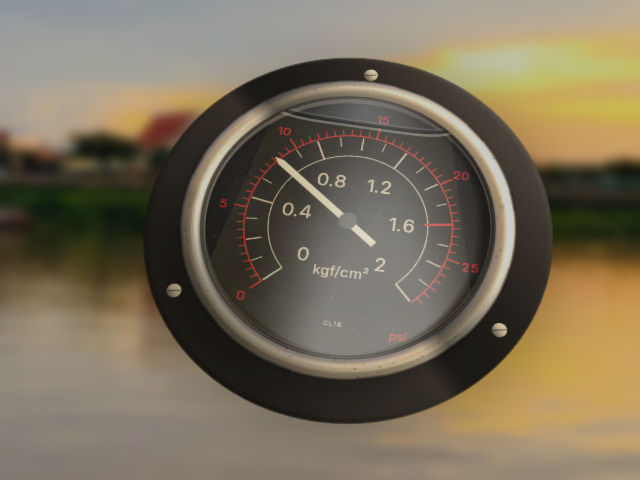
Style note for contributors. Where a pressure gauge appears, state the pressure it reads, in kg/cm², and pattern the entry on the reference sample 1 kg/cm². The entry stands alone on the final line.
0.6 kg/cm²
